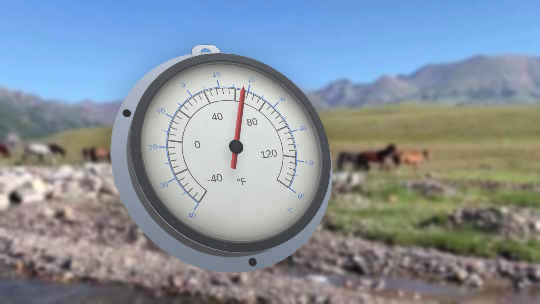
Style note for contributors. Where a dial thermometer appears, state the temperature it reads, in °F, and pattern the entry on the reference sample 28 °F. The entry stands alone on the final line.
64 °F
